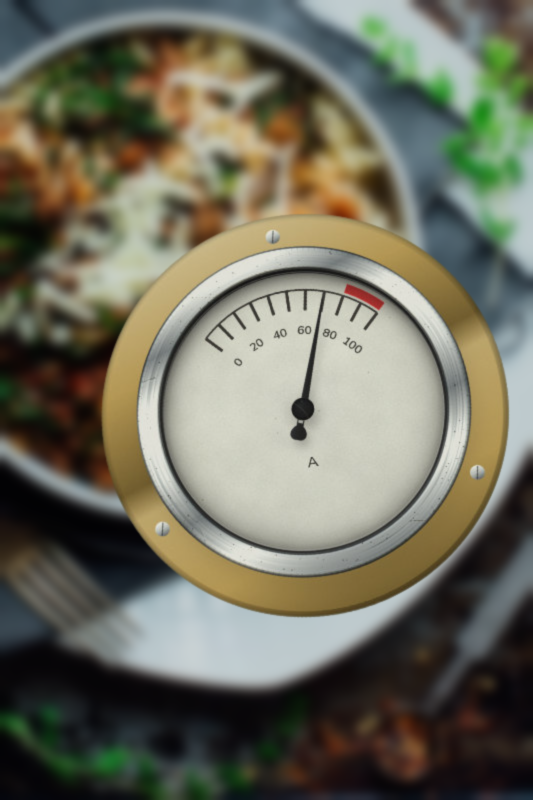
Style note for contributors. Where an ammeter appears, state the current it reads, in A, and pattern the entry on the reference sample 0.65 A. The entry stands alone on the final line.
70 A
